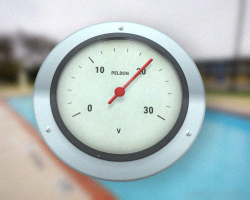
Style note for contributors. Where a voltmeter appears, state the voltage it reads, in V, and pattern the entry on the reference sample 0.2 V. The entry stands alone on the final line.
20 V
